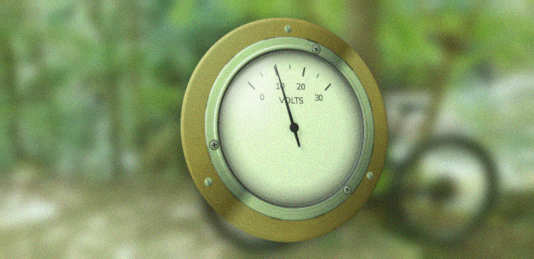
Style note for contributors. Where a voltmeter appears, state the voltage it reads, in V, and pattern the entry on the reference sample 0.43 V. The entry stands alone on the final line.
10 V
